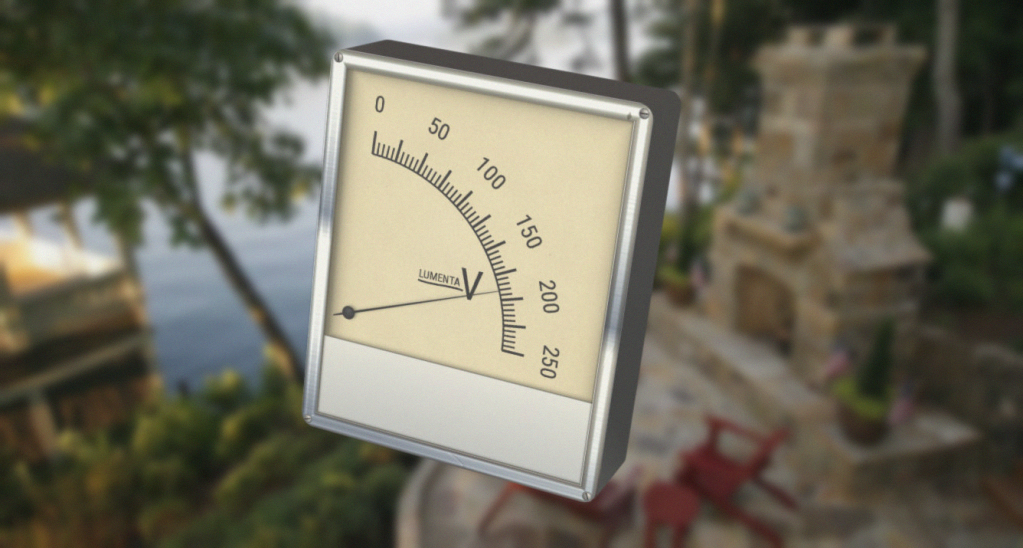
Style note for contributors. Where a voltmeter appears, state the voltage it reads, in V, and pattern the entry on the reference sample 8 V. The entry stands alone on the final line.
190 V
